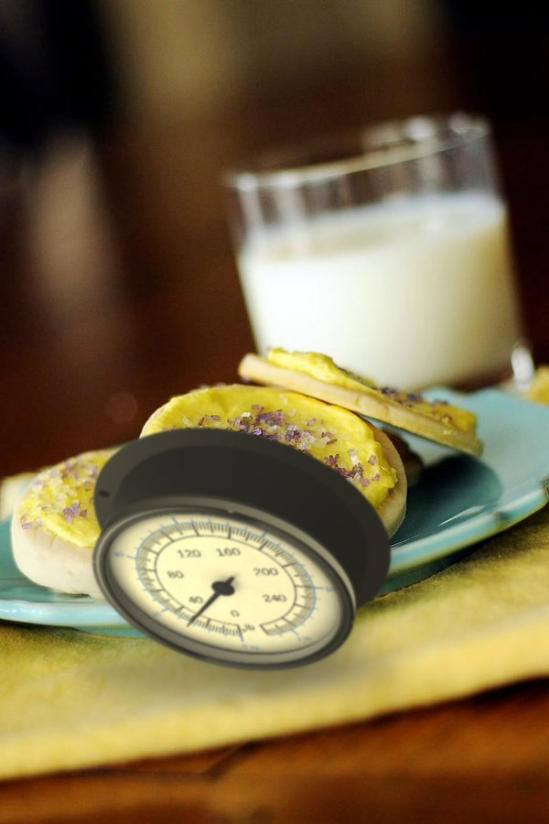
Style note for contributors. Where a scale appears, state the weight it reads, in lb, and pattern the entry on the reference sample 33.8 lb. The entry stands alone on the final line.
30 lb
